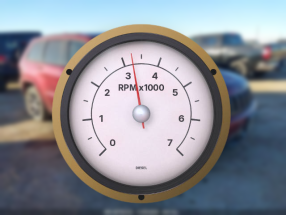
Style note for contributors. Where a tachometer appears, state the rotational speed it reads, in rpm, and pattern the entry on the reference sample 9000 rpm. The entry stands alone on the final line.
3250 rpm
